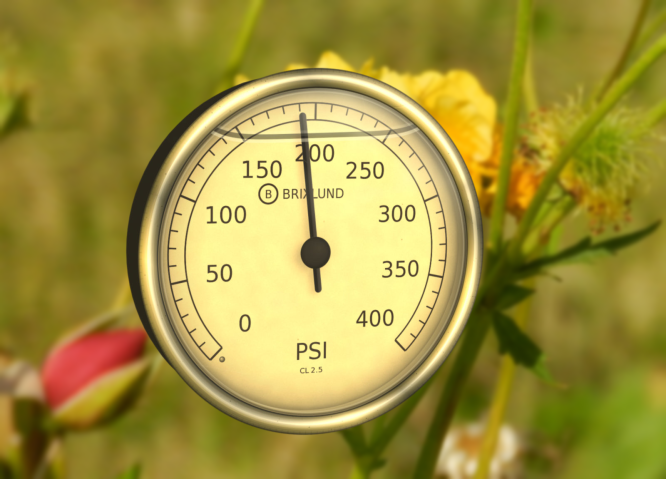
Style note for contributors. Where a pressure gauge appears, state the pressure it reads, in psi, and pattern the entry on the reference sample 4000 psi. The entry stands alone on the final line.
190 psi
